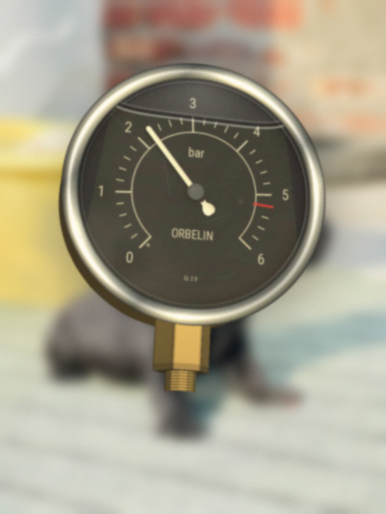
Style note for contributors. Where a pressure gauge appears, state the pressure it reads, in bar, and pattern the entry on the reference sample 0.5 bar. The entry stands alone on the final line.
2.2 bar
